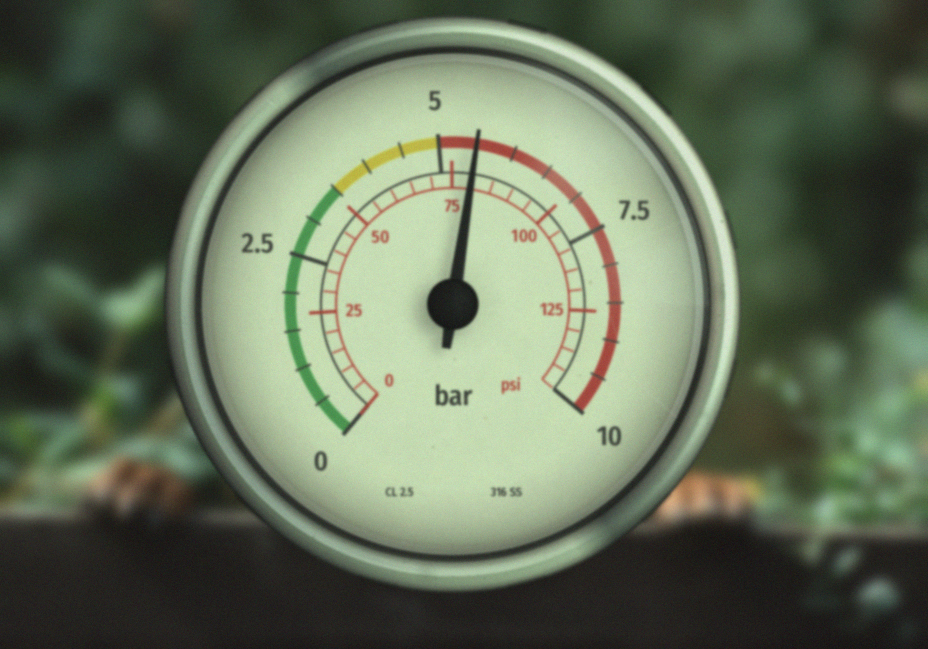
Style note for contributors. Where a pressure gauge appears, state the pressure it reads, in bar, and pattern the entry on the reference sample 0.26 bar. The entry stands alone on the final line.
5.5 bar
